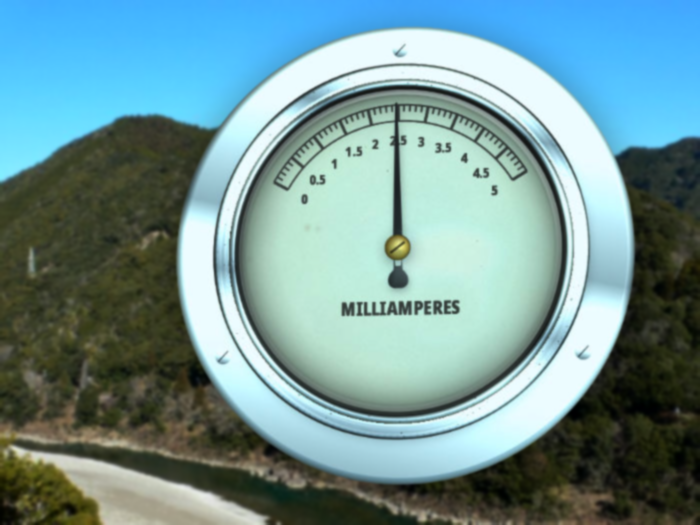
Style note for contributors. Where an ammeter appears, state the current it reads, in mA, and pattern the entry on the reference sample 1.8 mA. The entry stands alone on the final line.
2.5 mA
